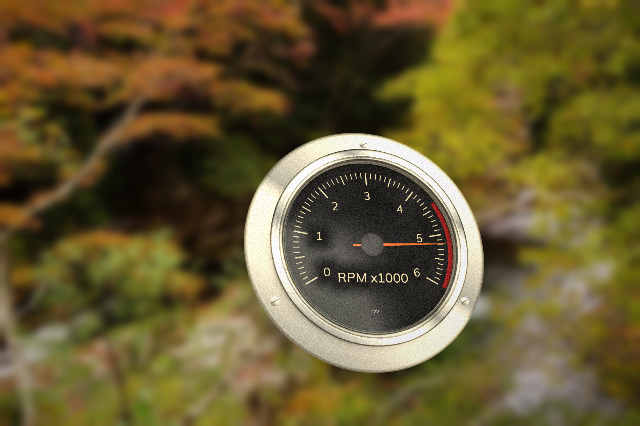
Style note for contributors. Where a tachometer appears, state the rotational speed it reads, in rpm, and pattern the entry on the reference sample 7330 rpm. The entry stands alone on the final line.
5200 rpm
